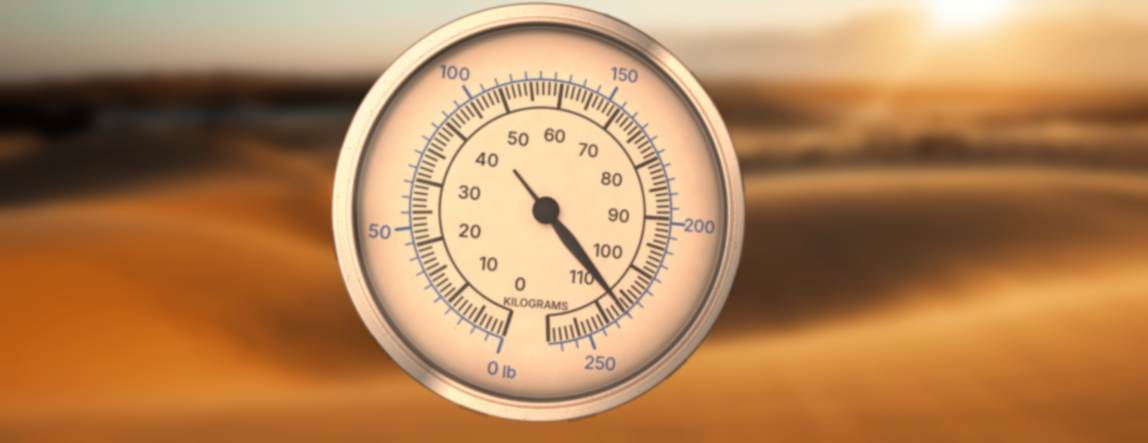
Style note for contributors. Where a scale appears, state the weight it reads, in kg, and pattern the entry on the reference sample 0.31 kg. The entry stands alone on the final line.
107 kg
